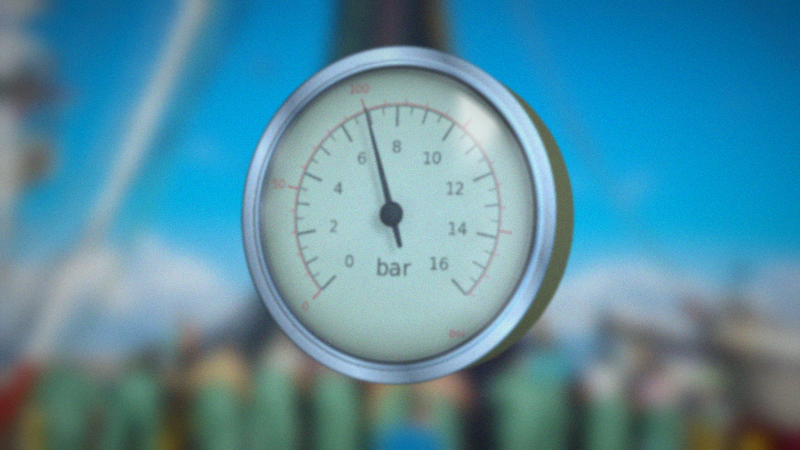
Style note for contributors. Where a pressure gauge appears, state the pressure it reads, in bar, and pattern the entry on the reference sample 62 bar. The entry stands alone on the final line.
7 bar
